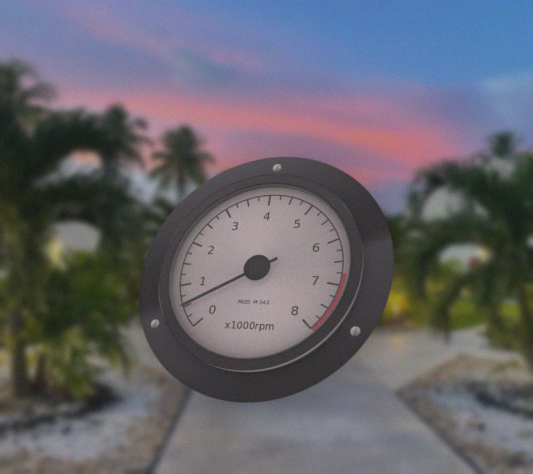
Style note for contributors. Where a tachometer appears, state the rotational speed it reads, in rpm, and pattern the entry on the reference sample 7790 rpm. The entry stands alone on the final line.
500 rpm
